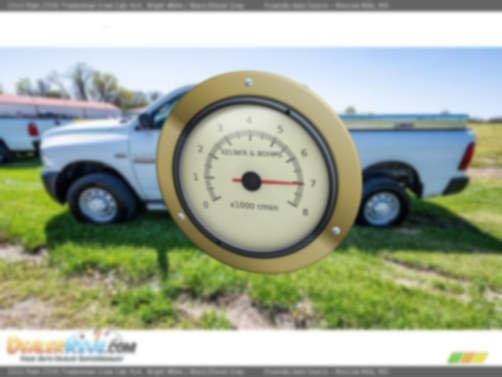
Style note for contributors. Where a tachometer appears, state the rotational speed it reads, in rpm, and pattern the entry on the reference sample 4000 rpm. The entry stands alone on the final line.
7000 rpm
